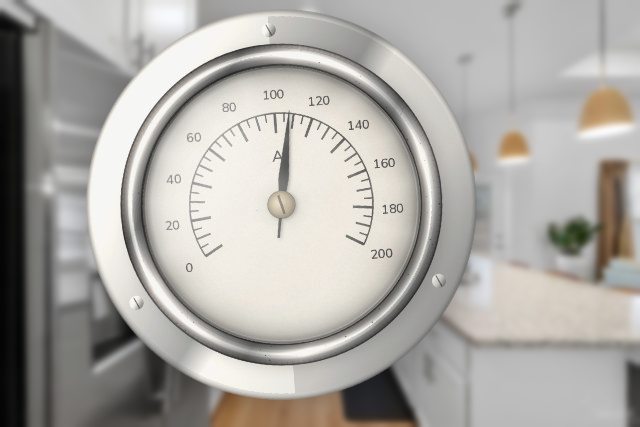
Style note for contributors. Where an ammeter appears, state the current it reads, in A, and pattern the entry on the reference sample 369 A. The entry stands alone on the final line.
107.5 A
